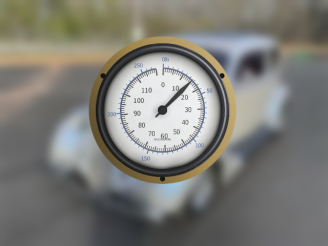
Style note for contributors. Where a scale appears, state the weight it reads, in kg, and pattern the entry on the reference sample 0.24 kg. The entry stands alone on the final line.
15 kg
